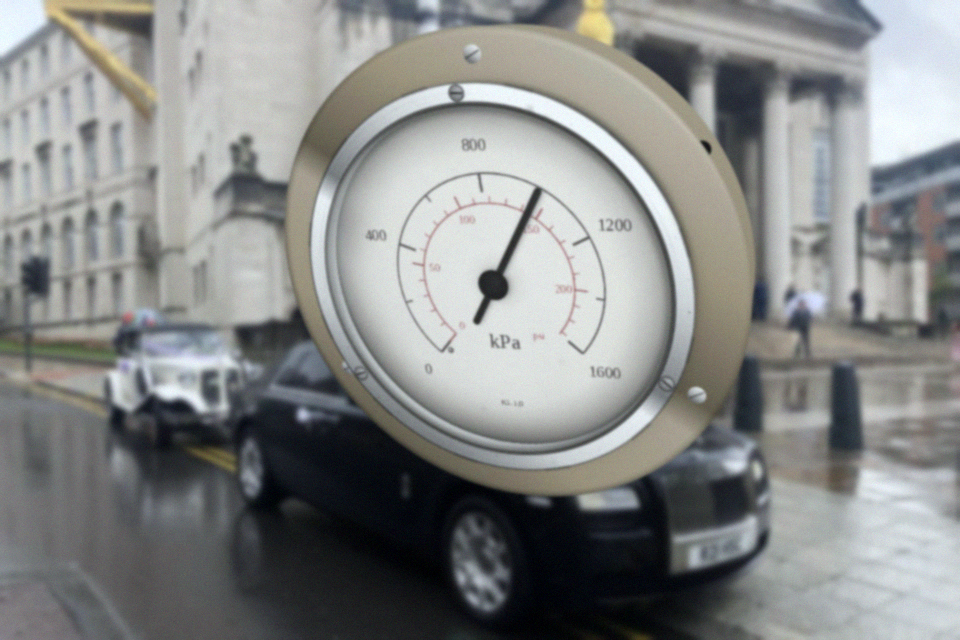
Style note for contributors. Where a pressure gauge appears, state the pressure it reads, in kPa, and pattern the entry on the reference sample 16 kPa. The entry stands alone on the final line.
1000 kPa
